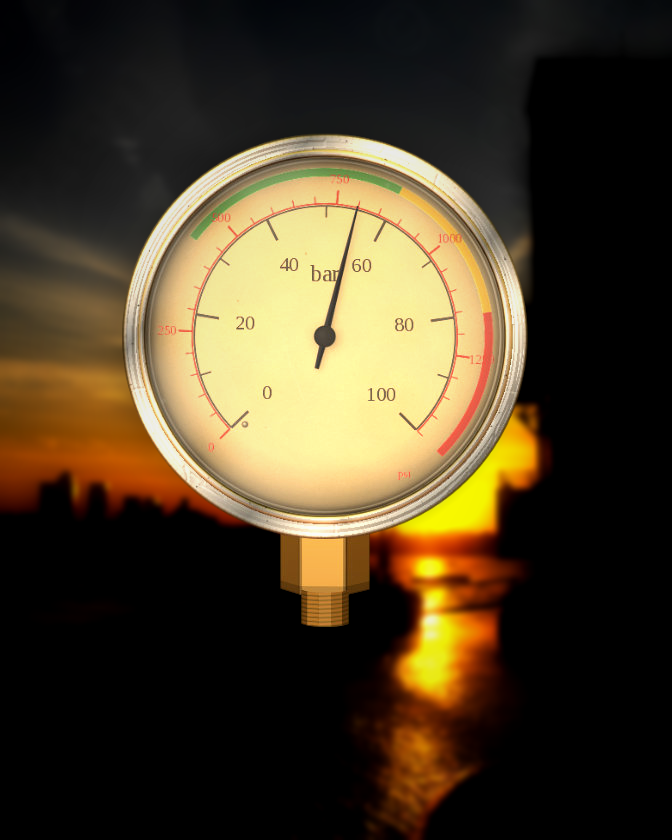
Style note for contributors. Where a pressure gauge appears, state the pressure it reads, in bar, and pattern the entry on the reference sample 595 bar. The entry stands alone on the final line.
55 bar
